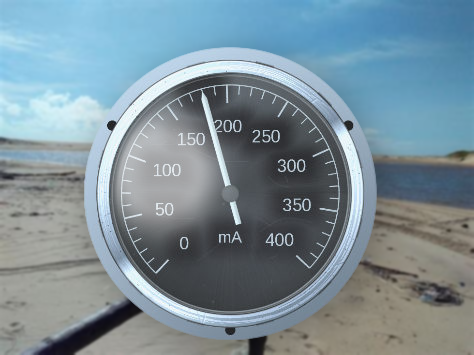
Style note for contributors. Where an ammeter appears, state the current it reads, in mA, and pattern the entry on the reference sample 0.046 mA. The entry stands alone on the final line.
180 mA
